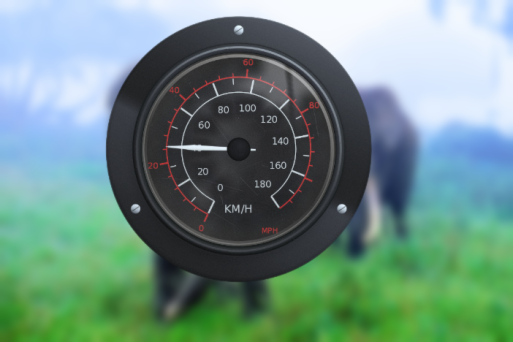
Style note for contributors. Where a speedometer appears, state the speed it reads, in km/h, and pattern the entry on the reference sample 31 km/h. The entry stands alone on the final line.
40 km/h
